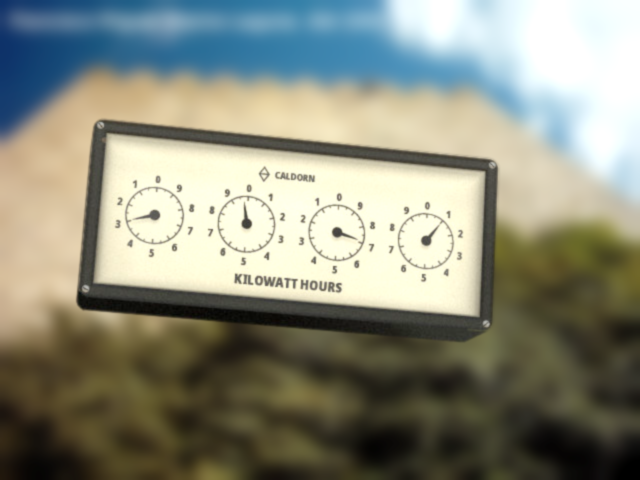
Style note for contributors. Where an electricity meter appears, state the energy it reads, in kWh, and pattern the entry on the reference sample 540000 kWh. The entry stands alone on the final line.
2971 kWh
